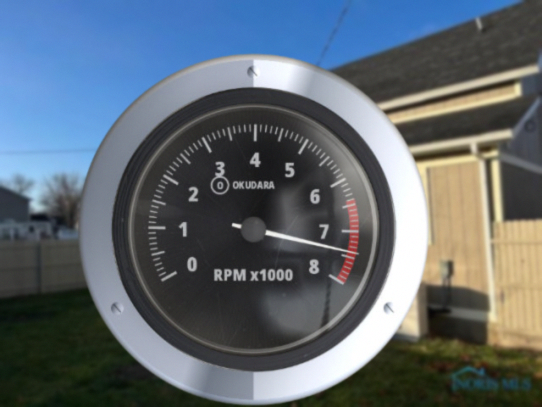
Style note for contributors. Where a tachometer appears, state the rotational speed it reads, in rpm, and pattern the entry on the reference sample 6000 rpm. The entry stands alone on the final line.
7400 rpm
